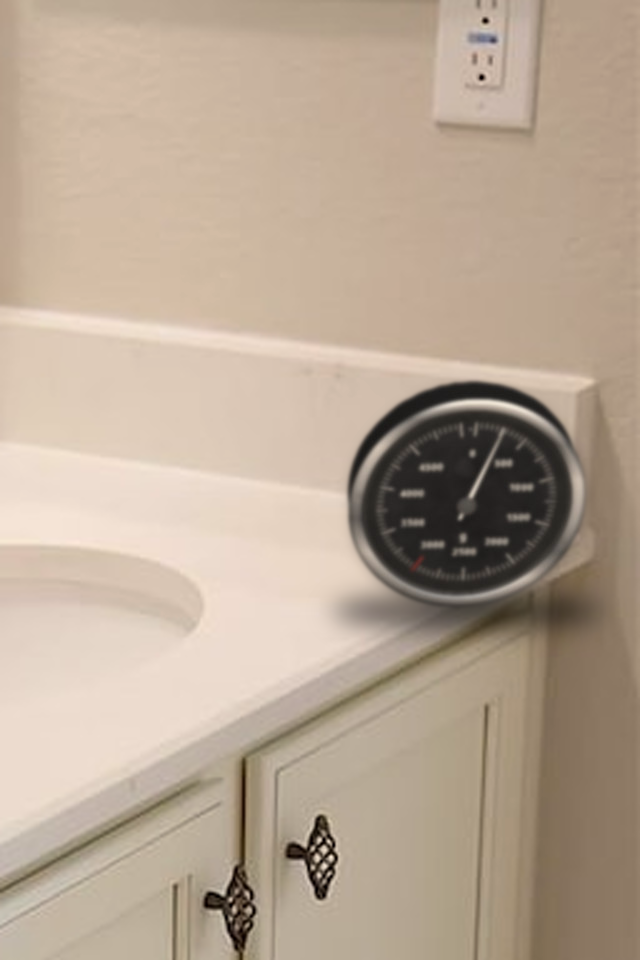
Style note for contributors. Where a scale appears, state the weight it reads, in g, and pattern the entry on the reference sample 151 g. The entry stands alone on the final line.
250 g
